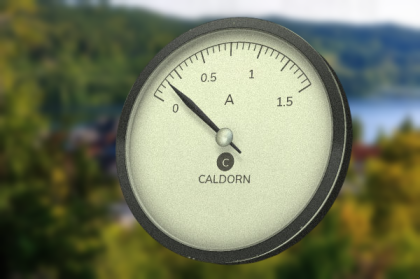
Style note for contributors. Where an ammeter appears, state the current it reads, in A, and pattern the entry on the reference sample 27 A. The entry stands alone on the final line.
0.15 A
